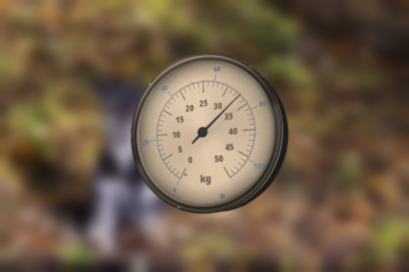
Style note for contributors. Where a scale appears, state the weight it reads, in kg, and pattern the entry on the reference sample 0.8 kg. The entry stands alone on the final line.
33 kg
